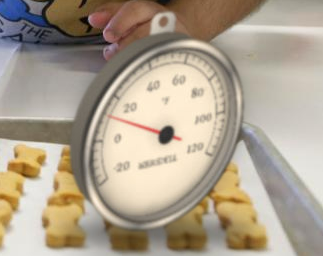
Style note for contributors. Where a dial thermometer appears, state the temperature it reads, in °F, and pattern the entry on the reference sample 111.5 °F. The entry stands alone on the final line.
12 °F
